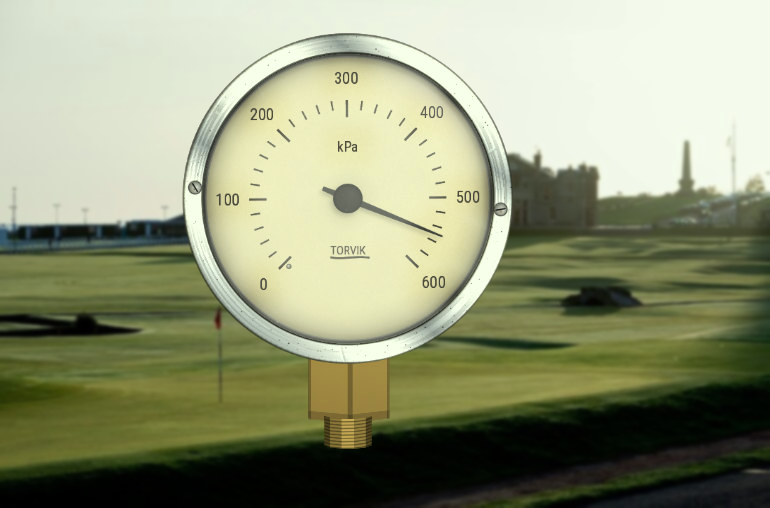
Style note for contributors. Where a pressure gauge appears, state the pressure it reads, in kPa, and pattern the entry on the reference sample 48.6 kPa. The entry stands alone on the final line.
550 kPa
